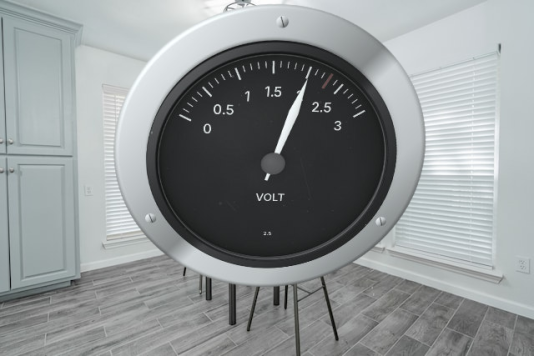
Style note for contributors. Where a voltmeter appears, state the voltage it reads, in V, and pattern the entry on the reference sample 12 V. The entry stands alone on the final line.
2 V
